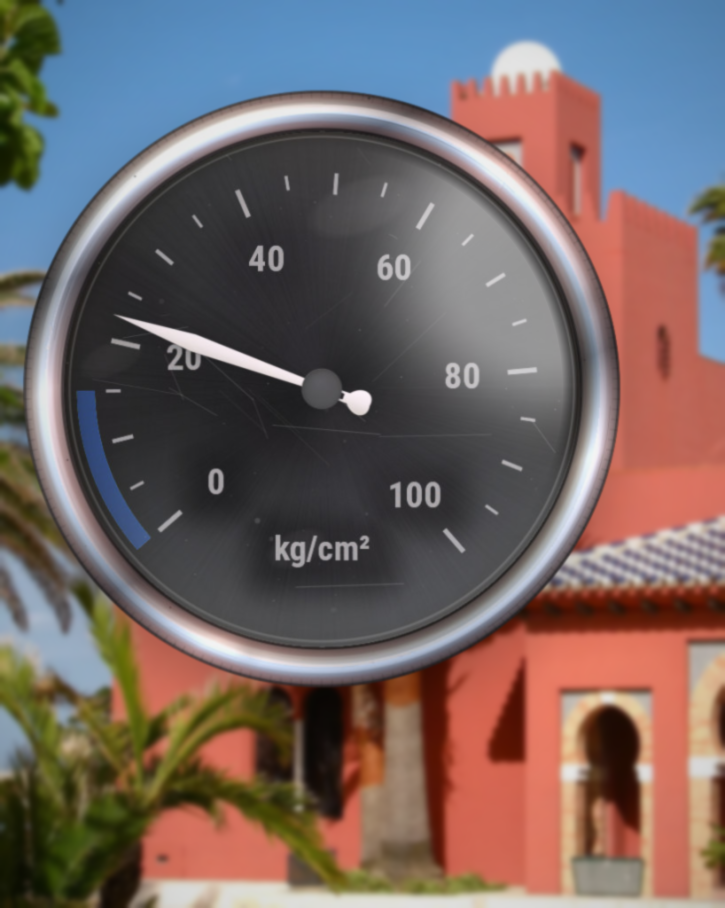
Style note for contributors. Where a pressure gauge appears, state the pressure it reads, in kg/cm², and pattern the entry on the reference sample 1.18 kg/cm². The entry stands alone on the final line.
22.5 kg/cm²
